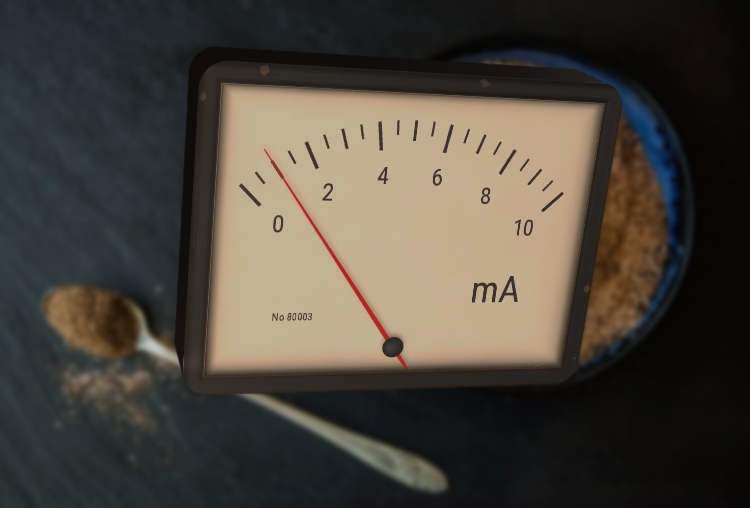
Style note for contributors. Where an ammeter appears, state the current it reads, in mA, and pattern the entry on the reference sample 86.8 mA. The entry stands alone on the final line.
1 mA
